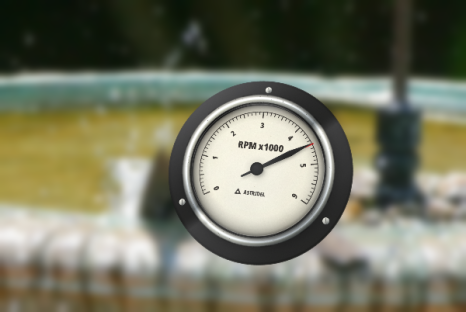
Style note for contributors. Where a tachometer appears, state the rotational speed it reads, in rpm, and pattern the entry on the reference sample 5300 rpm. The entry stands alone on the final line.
4500 rpm
